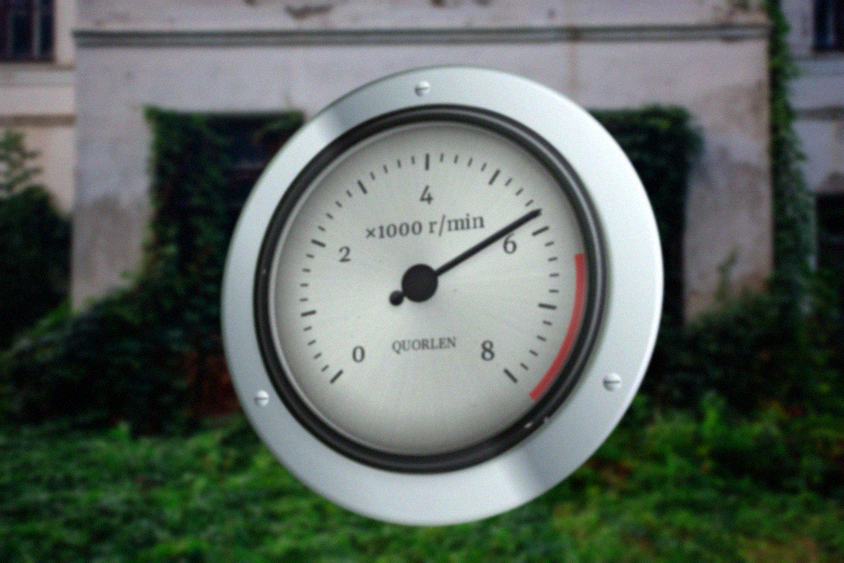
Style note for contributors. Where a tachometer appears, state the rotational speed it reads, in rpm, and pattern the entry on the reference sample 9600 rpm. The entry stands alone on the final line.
5800 rpm
